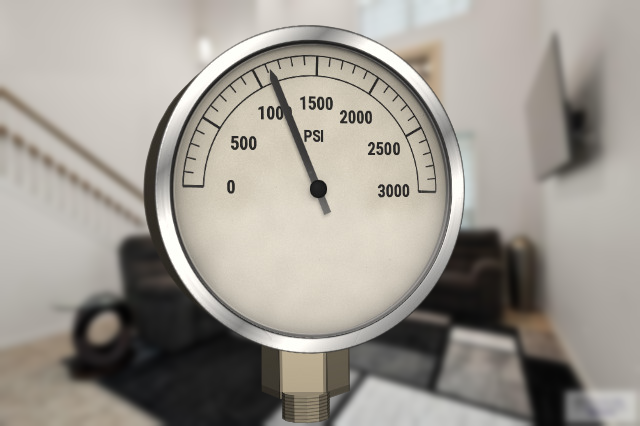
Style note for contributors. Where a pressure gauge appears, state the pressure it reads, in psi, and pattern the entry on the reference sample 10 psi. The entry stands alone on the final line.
1100 psi
